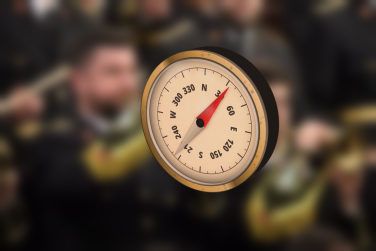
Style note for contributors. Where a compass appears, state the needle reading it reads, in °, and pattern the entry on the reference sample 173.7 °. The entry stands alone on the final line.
35 °
